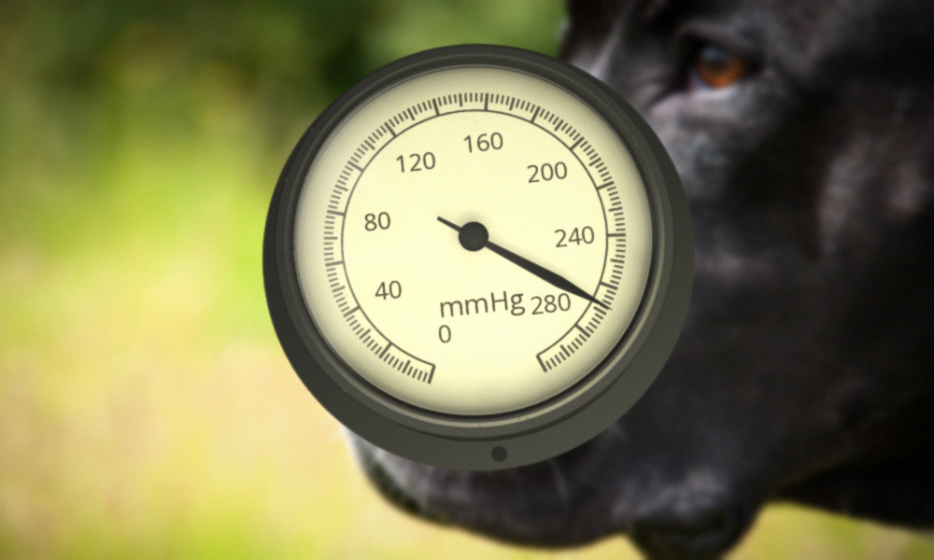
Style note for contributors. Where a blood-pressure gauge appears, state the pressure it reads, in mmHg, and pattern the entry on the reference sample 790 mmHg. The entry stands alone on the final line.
268 mmHg
